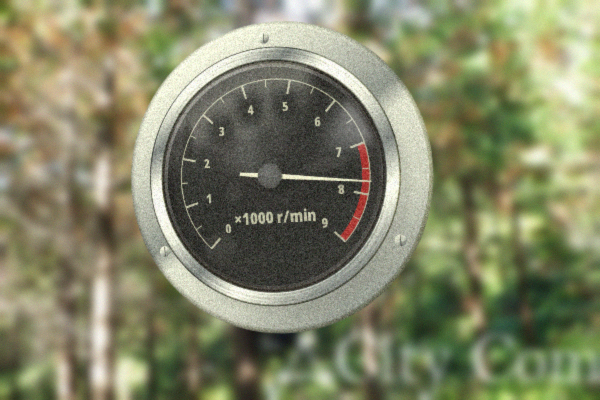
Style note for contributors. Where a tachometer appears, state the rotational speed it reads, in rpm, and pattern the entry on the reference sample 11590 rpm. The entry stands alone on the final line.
7750 rpm
